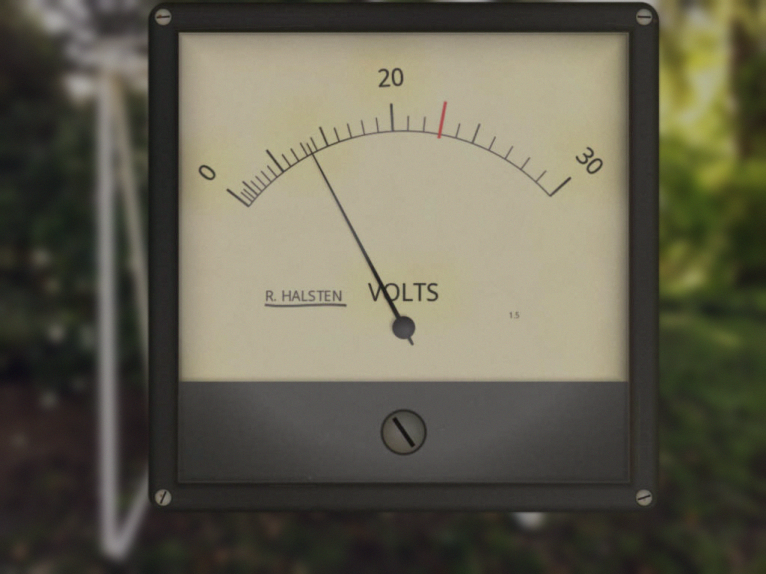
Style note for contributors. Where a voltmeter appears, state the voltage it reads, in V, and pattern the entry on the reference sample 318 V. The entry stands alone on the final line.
13.5 V
